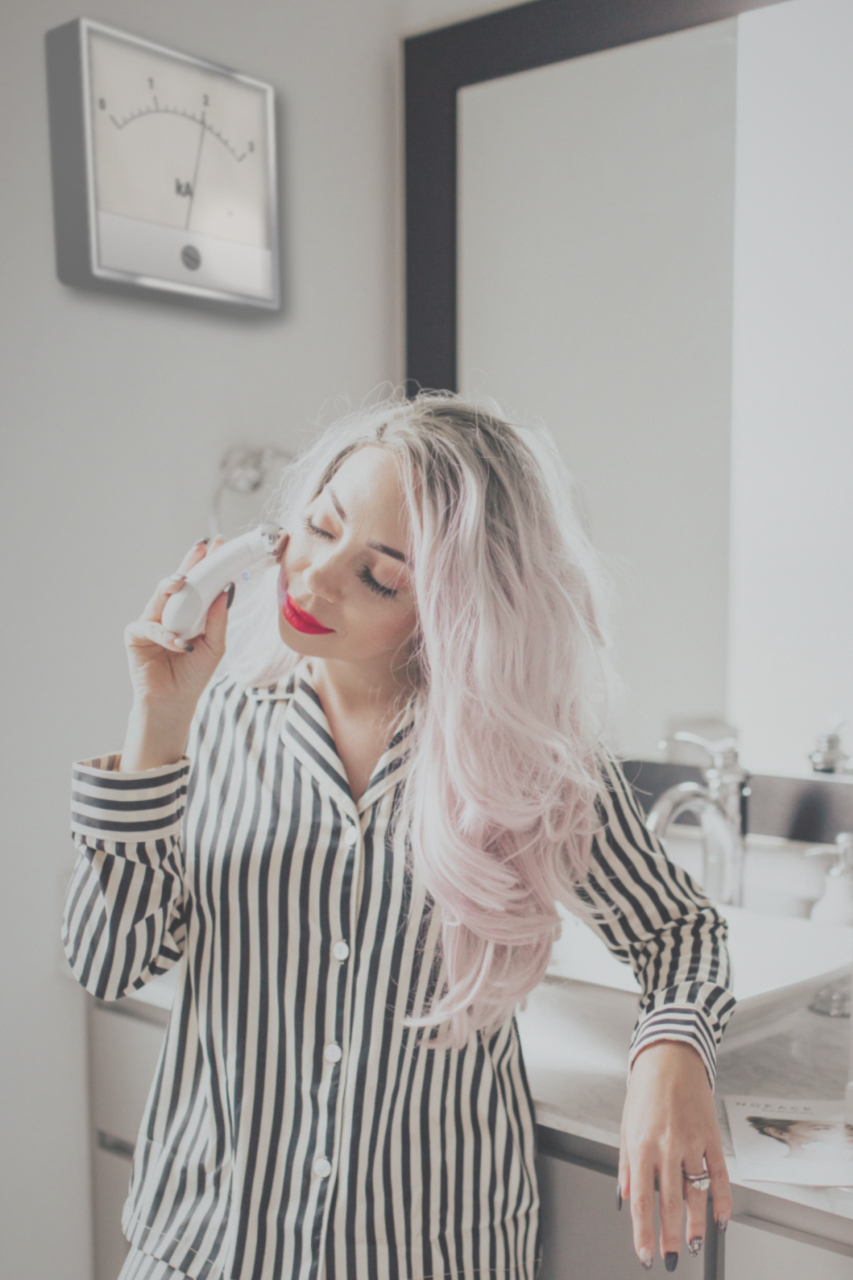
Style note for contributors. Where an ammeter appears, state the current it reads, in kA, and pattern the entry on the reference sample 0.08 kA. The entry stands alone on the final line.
2 kA
